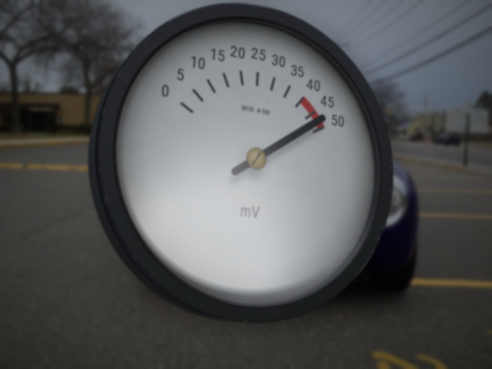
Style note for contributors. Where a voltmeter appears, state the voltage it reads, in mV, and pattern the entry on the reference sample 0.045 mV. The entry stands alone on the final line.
47.5 mV
